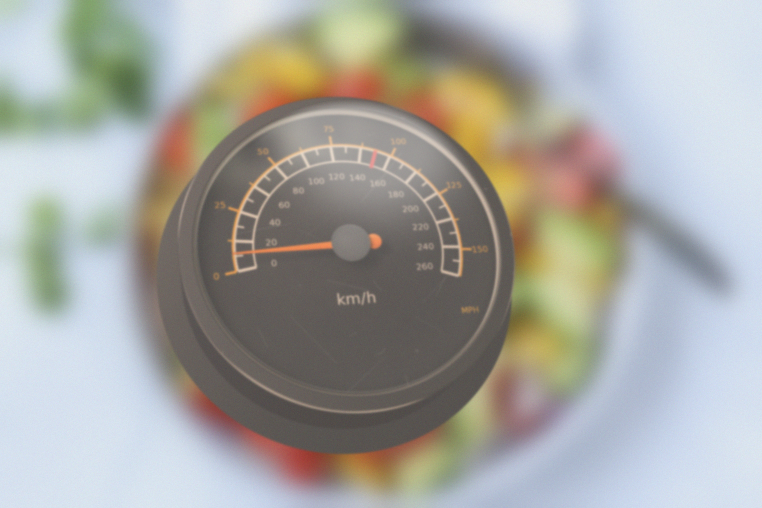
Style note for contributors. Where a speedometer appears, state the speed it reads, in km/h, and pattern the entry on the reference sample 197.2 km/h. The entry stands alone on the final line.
10 km/h
